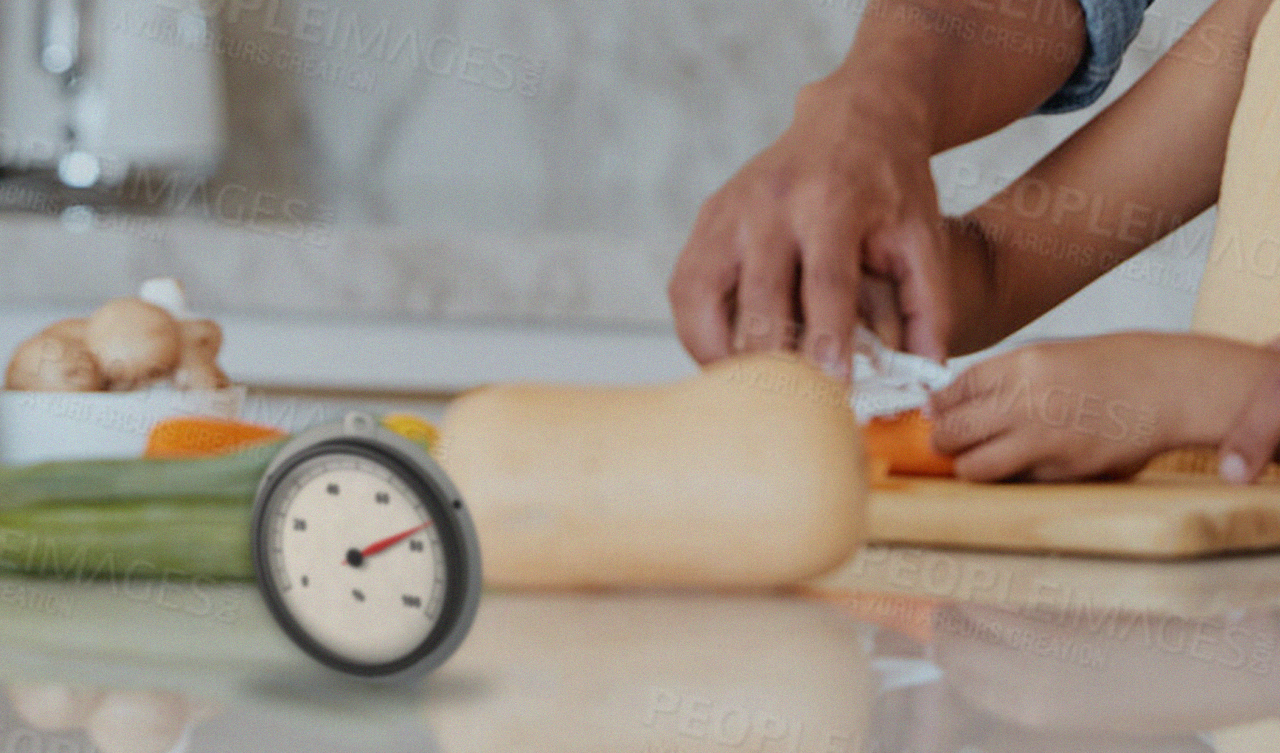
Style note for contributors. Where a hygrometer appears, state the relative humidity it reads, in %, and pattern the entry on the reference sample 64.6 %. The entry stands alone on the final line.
75 %
